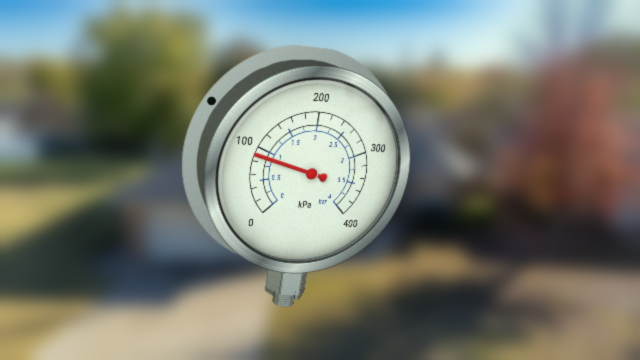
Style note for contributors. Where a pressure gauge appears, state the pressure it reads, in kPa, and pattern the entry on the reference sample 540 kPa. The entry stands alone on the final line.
90 kPa
